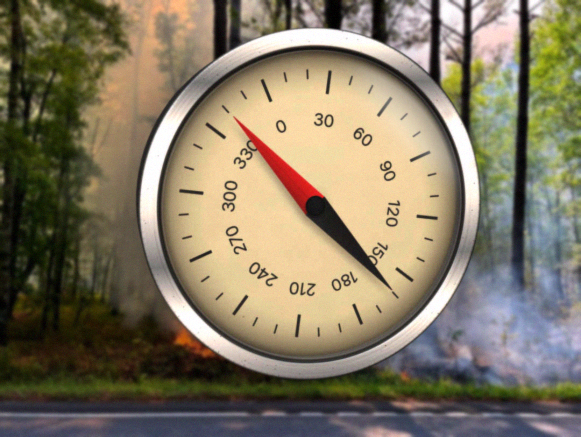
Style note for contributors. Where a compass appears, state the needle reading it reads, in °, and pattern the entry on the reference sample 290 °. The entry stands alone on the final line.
340 °
